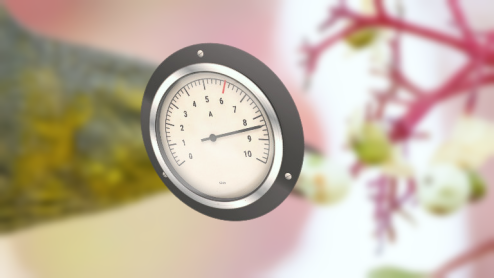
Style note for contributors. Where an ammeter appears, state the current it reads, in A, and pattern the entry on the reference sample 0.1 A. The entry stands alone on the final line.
8.4 A
